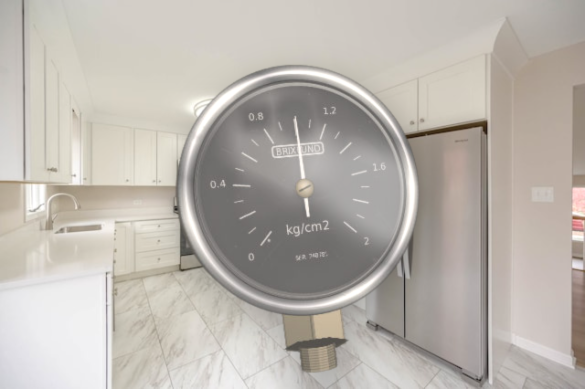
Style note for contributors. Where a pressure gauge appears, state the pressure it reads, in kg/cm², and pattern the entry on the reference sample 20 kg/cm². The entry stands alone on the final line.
1 kg/cm²
